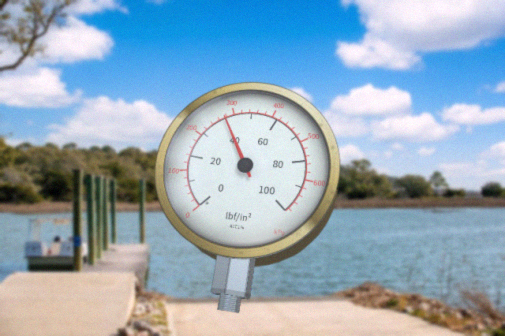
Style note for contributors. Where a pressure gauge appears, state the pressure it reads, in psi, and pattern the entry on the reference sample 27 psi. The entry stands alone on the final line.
40 psi
